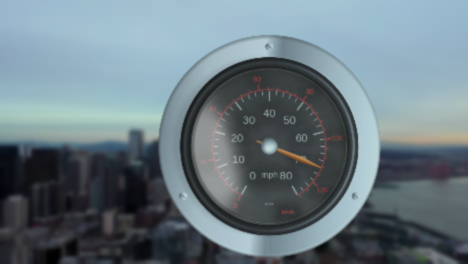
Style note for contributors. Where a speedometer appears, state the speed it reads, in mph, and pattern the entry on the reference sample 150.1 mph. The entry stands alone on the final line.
70 mph
